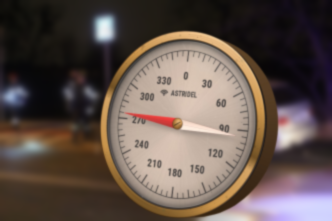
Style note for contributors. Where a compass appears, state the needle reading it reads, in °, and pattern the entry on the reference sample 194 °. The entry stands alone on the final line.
275 °
